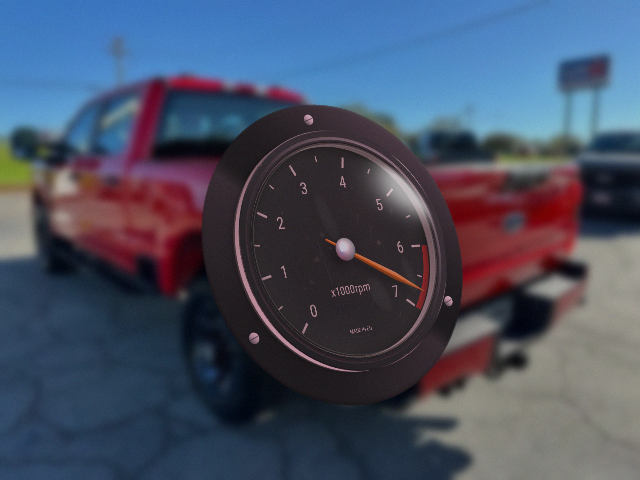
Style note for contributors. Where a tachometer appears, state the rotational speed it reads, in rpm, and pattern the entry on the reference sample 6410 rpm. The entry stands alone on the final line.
6750 rpm
